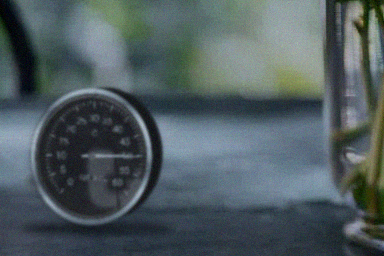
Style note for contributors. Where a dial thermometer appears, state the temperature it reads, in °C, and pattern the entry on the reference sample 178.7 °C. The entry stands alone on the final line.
50 °C
